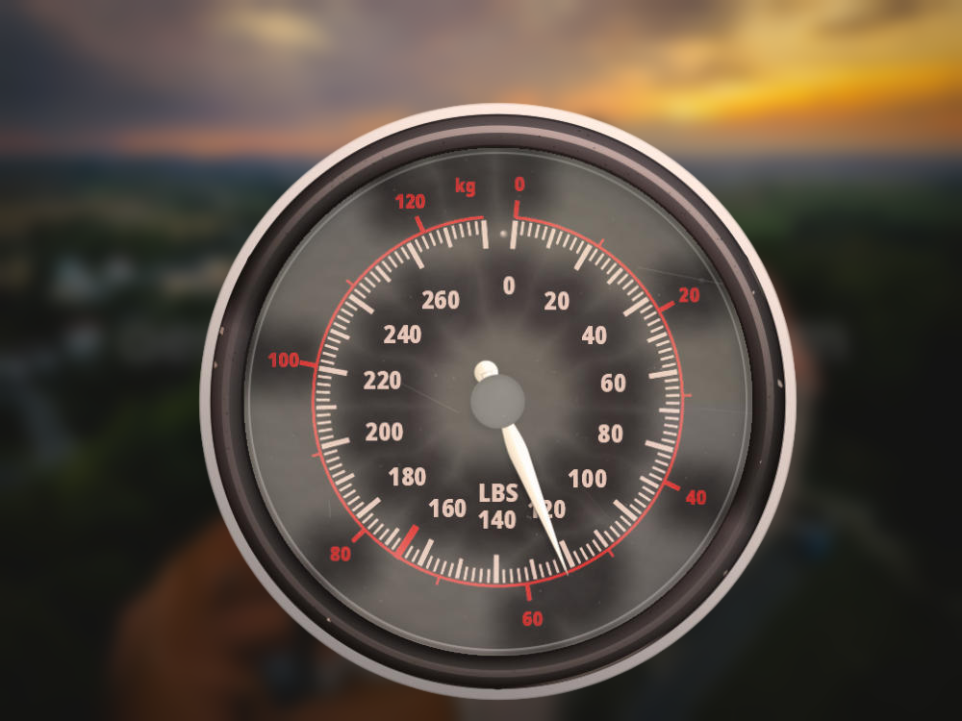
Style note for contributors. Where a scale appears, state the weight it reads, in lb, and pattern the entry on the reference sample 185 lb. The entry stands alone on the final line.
122 lb
